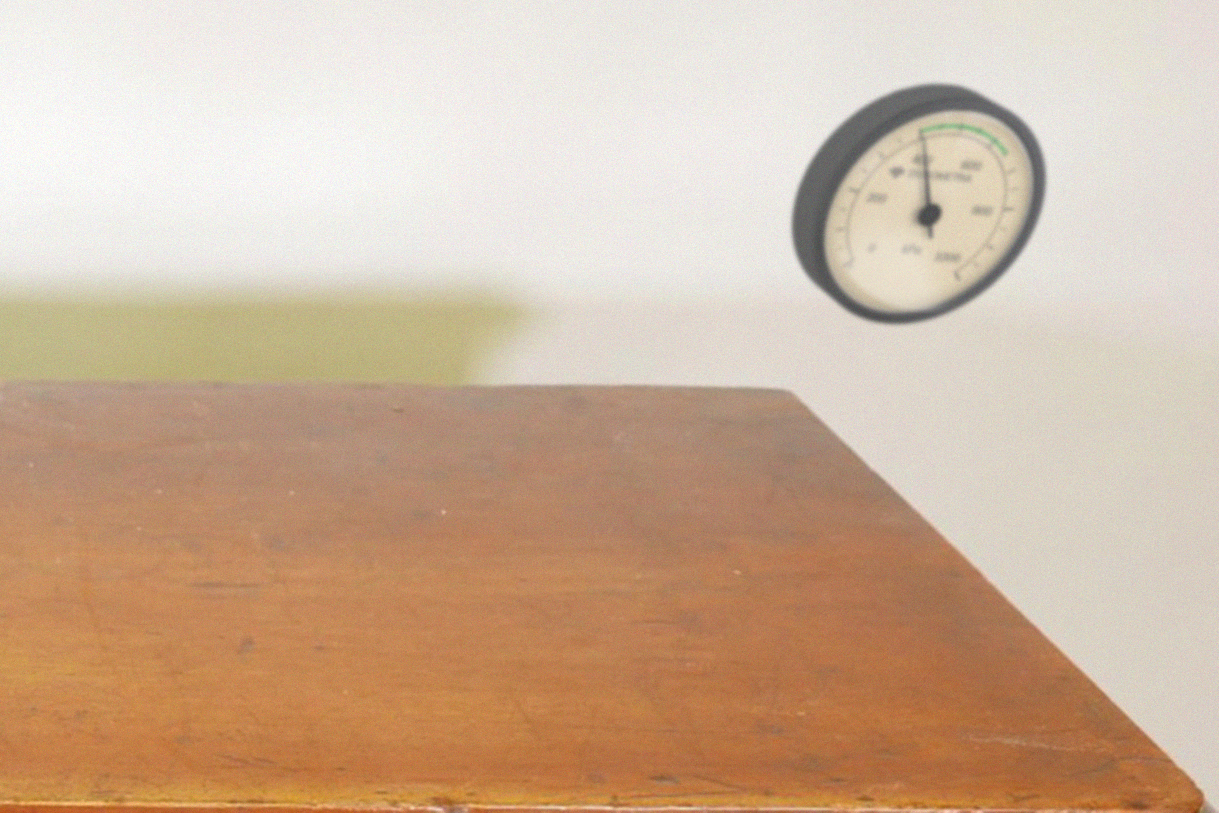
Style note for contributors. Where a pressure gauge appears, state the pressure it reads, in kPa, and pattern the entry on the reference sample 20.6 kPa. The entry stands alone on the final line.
400 kPa
